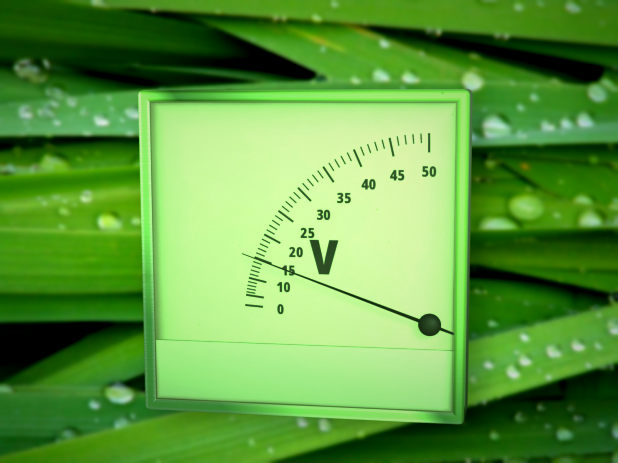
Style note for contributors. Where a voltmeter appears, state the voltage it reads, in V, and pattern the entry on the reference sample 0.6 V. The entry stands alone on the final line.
15 V
